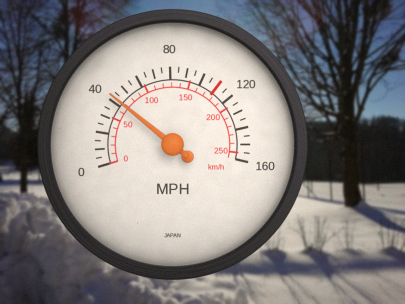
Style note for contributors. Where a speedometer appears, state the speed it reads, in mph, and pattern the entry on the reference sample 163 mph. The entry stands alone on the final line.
42.5 mph
